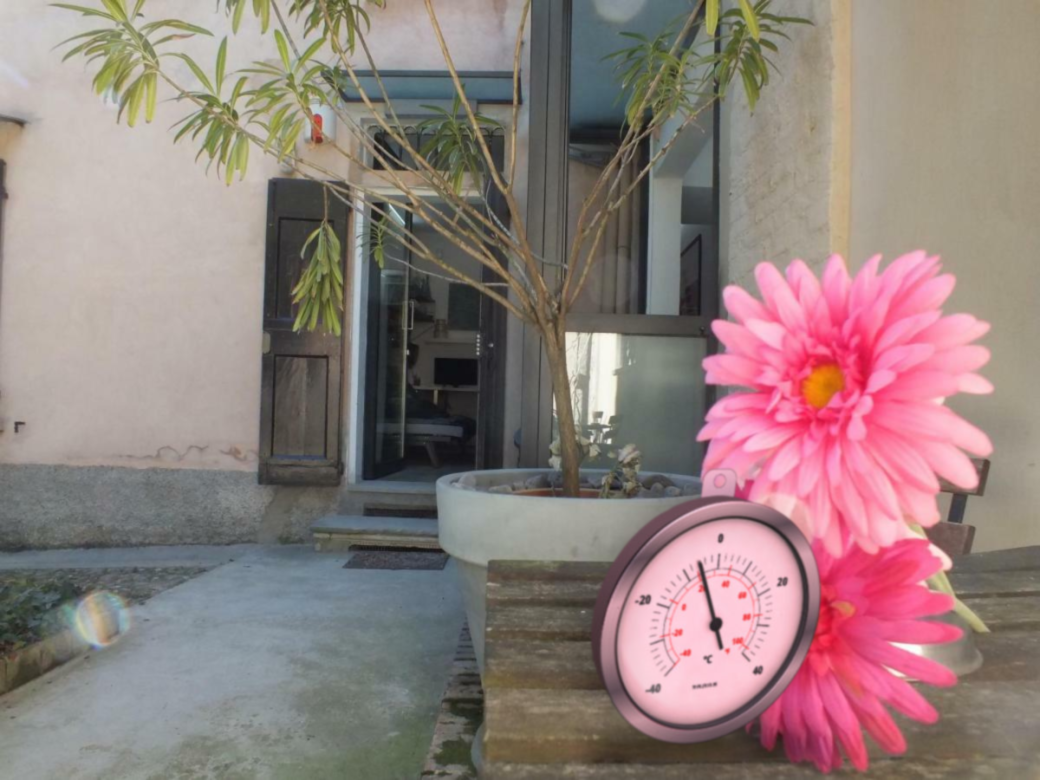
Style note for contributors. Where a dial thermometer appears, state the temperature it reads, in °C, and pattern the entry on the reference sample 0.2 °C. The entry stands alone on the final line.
-6 °C
